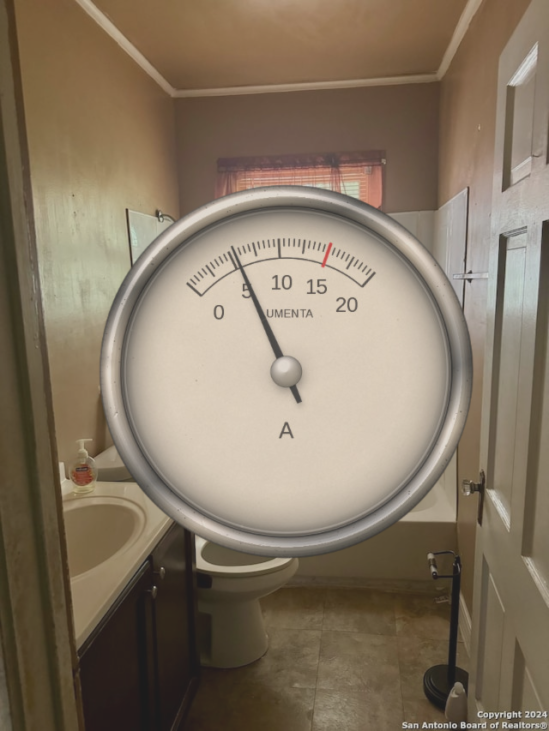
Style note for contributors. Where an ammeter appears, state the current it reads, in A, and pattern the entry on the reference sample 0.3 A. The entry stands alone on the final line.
5.5 A
